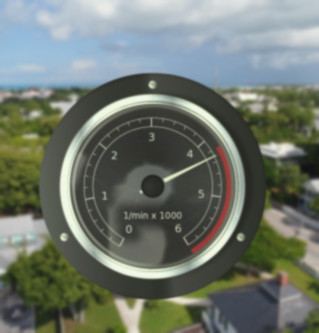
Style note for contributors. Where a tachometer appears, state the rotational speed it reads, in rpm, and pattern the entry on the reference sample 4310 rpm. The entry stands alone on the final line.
4300 rpm
